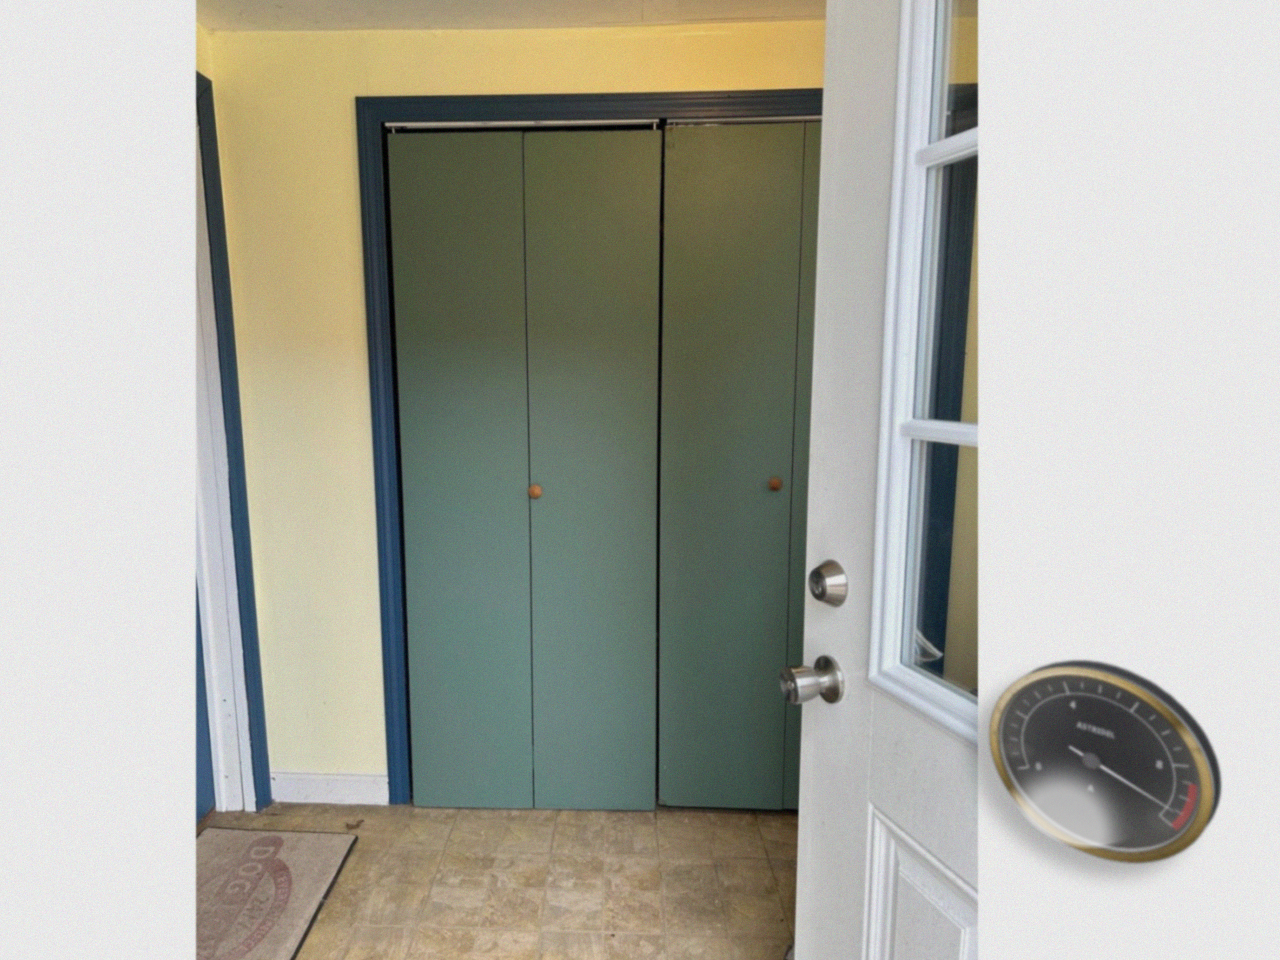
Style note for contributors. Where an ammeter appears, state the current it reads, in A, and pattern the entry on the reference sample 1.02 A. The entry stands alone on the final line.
9.5 A
